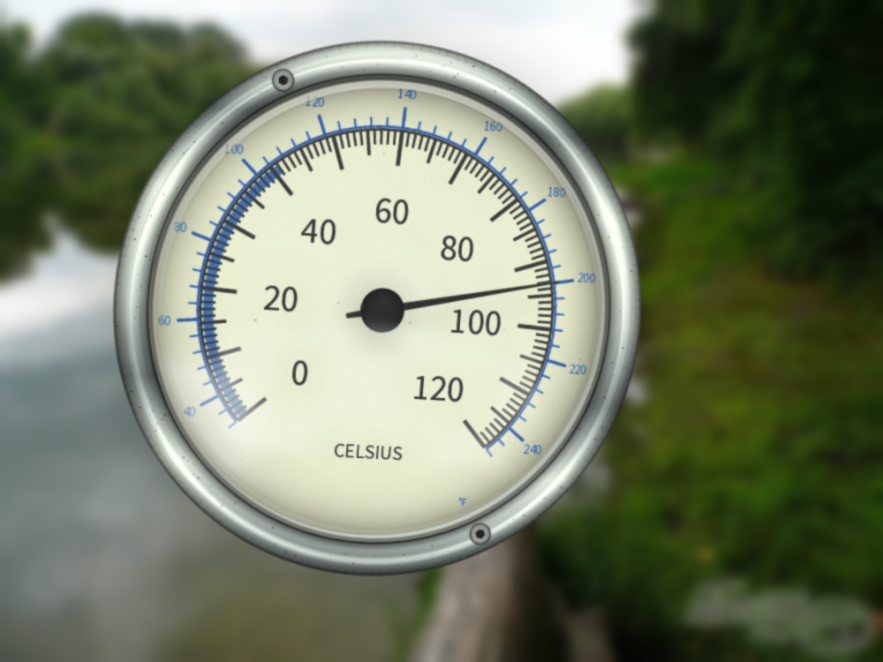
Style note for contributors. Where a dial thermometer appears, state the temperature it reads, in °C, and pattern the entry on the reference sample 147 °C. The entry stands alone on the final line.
93 °C
